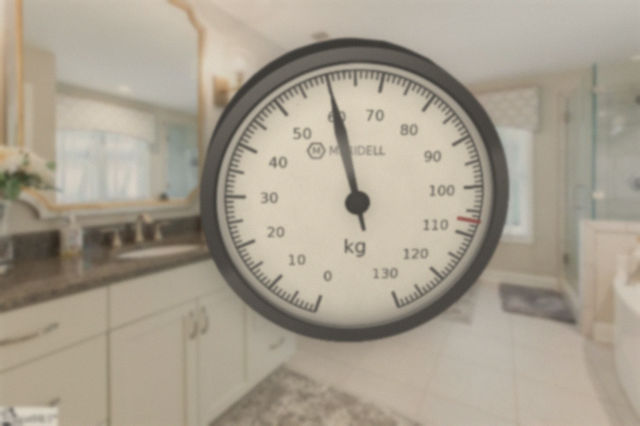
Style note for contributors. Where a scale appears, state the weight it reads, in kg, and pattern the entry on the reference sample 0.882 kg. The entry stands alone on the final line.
60 kg
